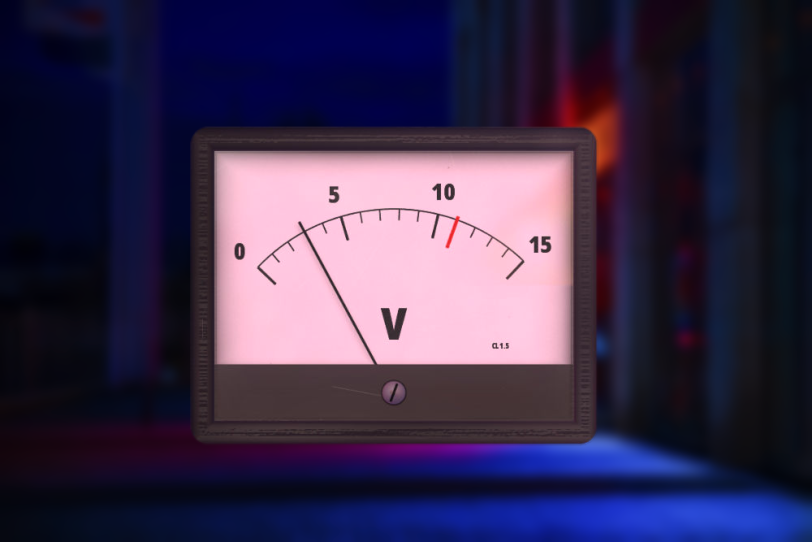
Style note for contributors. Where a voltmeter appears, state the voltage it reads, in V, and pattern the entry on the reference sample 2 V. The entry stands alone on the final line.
3 V
